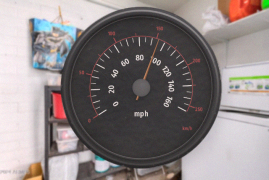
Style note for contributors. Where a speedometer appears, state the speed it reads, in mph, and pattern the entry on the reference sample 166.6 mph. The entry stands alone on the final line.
95 mph
